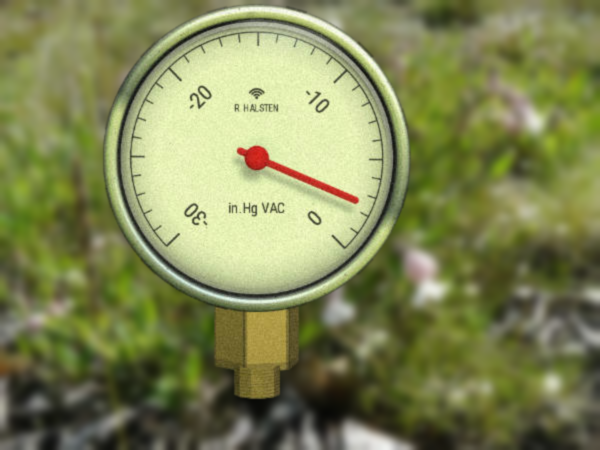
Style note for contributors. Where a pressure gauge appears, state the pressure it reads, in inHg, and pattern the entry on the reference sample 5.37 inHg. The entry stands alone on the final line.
-2.5 inHg
